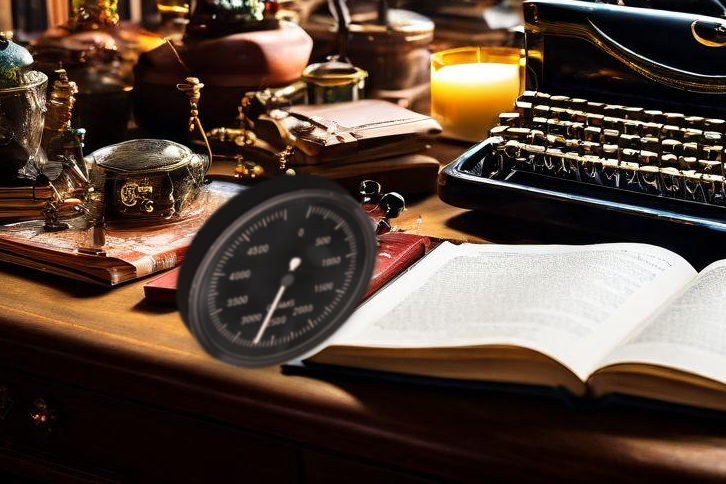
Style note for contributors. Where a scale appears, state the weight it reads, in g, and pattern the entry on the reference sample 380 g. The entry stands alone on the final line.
2750 g
